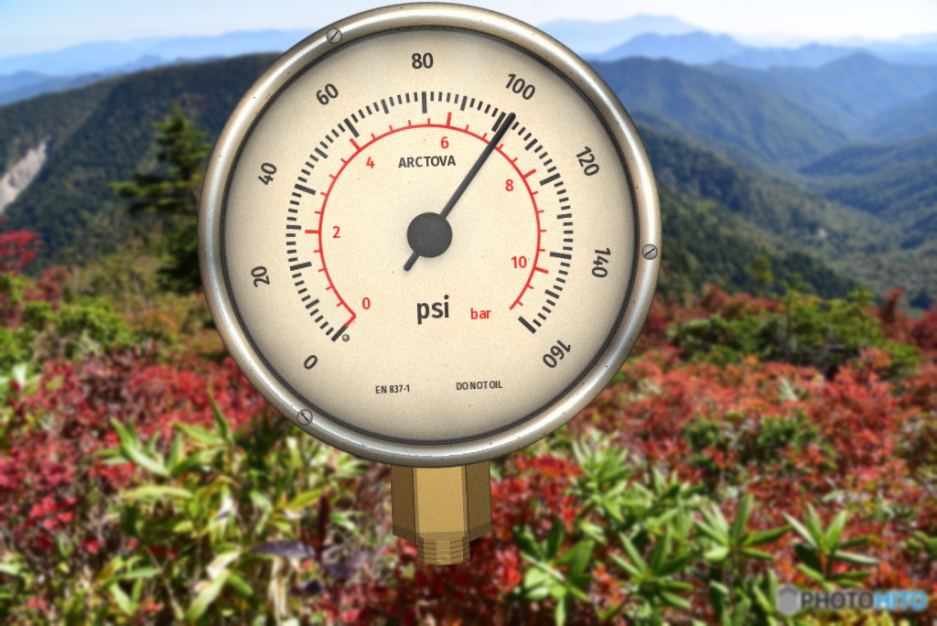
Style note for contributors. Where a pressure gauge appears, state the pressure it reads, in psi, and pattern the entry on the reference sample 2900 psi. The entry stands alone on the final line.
102 psi
